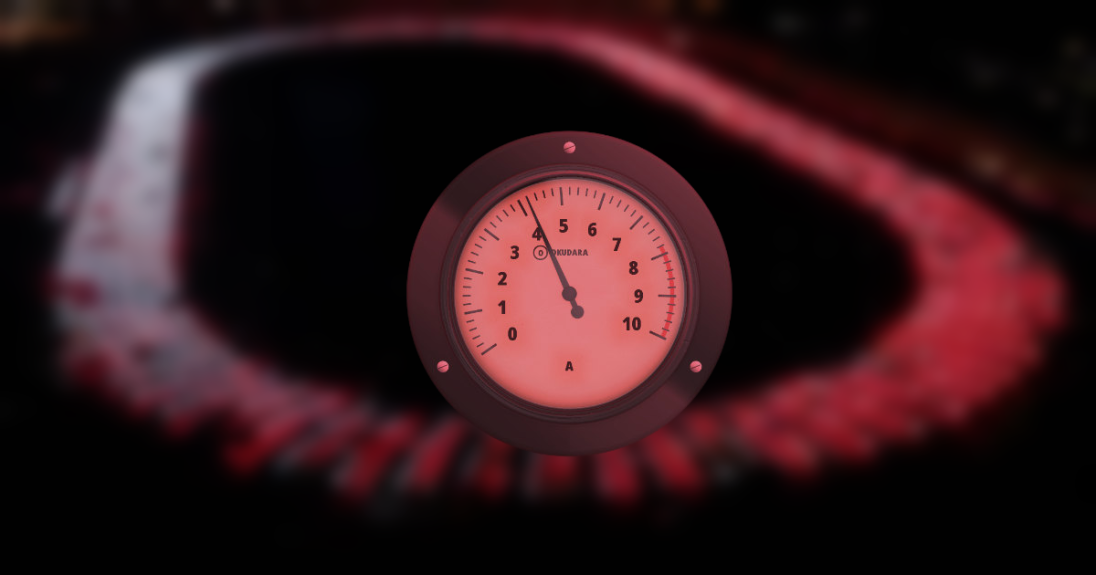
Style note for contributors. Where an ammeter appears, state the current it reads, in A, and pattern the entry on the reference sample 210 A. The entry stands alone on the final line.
4.2 A
